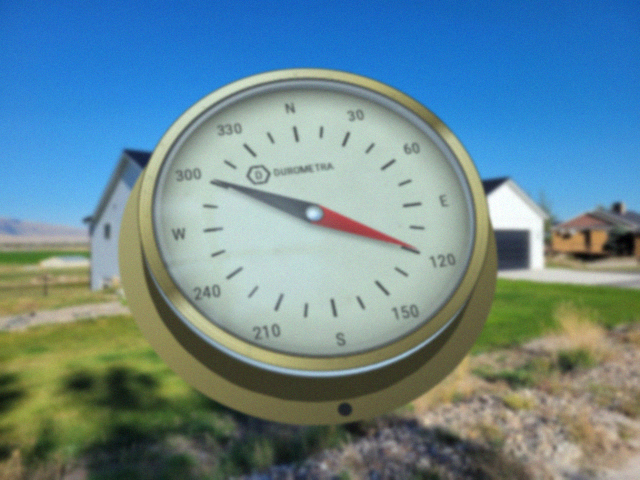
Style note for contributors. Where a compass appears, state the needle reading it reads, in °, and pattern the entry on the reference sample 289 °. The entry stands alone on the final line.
120 °
